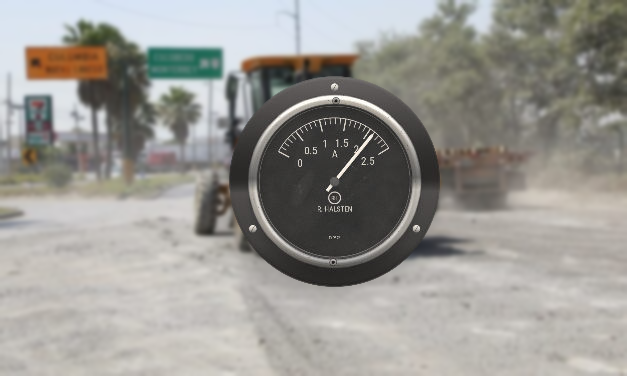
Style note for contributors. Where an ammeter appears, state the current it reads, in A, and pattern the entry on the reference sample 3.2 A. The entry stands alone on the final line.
2.1 A
